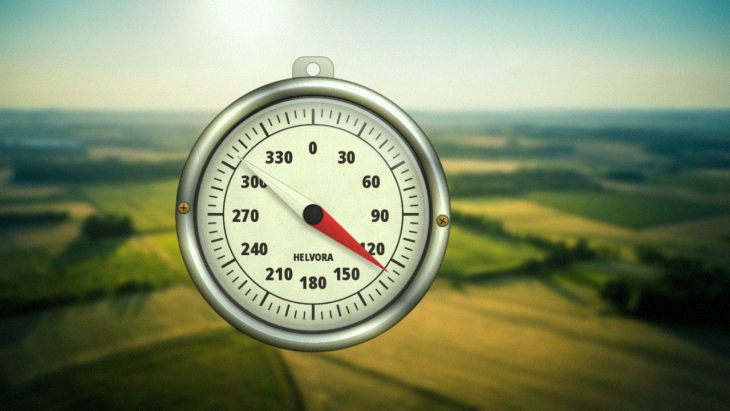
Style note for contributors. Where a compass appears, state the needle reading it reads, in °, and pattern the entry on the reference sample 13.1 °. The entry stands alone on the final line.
127.5 °
